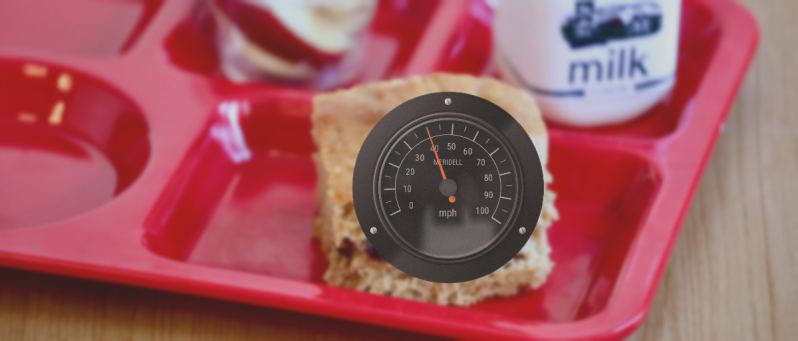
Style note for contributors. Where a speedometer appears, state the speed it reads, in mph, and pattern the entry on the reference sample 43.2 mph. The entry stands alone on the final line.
40 mph
